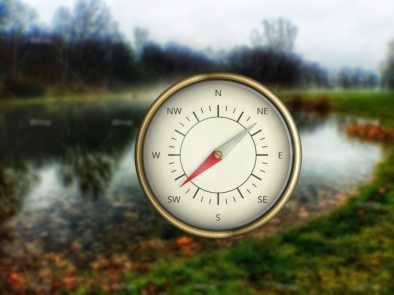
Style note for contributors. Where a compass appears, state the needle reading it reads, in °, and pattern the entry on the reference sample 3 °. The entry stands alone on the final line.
230 °
